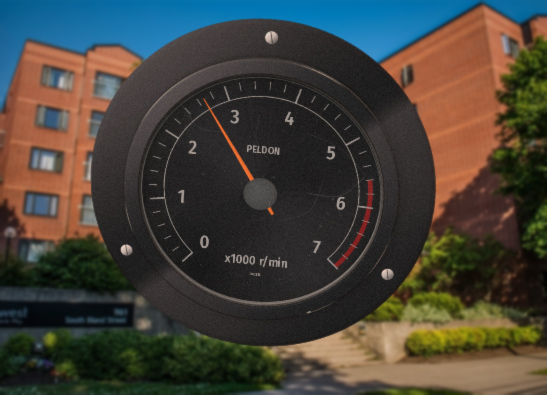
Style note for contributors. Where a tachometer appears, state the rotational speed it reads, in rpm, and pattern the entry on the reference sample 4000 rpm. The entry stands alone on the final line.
2700 rpm
